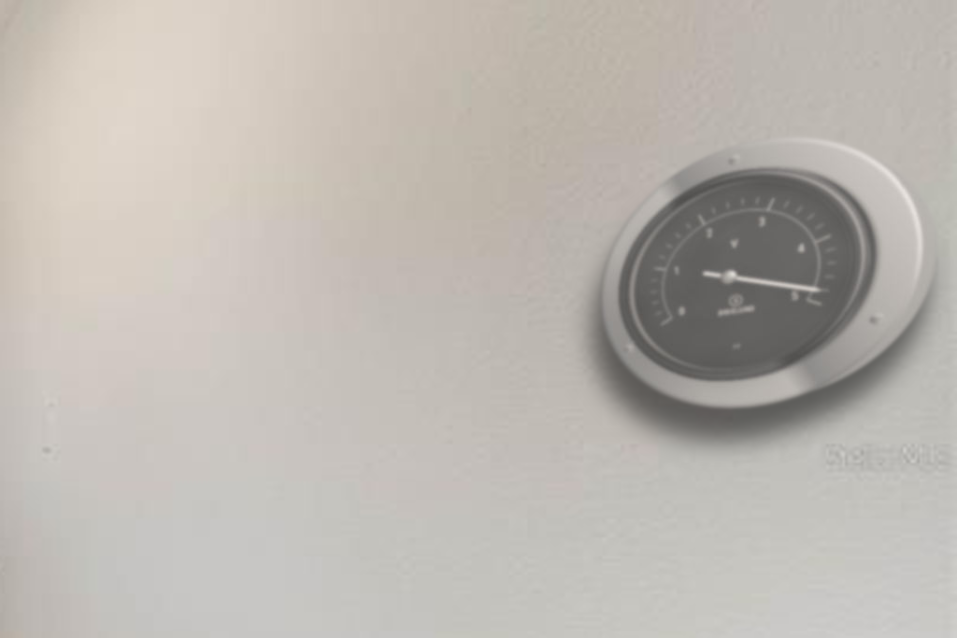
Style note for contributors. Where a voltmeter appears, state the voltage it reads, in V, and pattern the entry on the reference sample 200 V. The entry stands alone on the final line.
4.8 V
